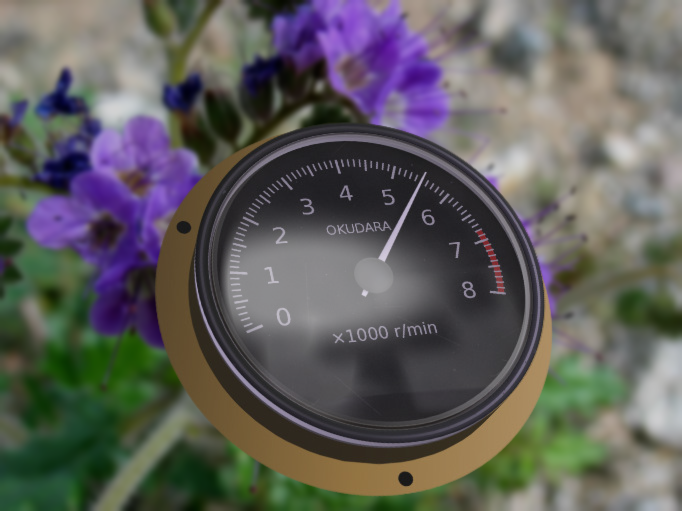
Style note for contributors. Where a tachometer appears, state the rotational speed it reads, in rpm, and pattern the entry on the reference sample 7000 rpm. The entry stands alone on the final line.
5500 rpm
